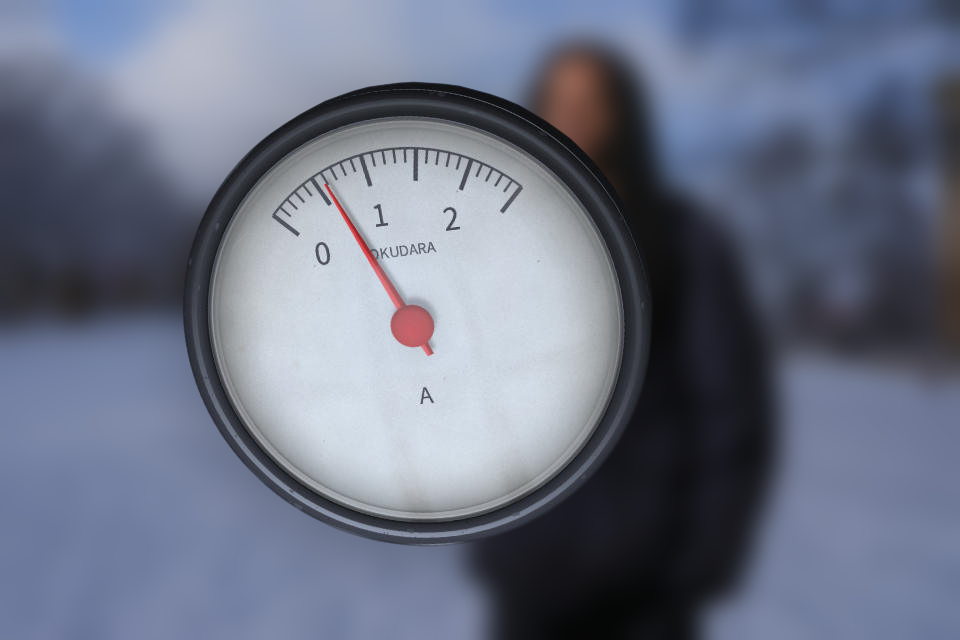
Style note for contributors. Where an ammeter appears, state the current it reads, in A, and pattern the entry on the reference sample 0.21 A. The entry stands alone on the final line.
0.6 A
